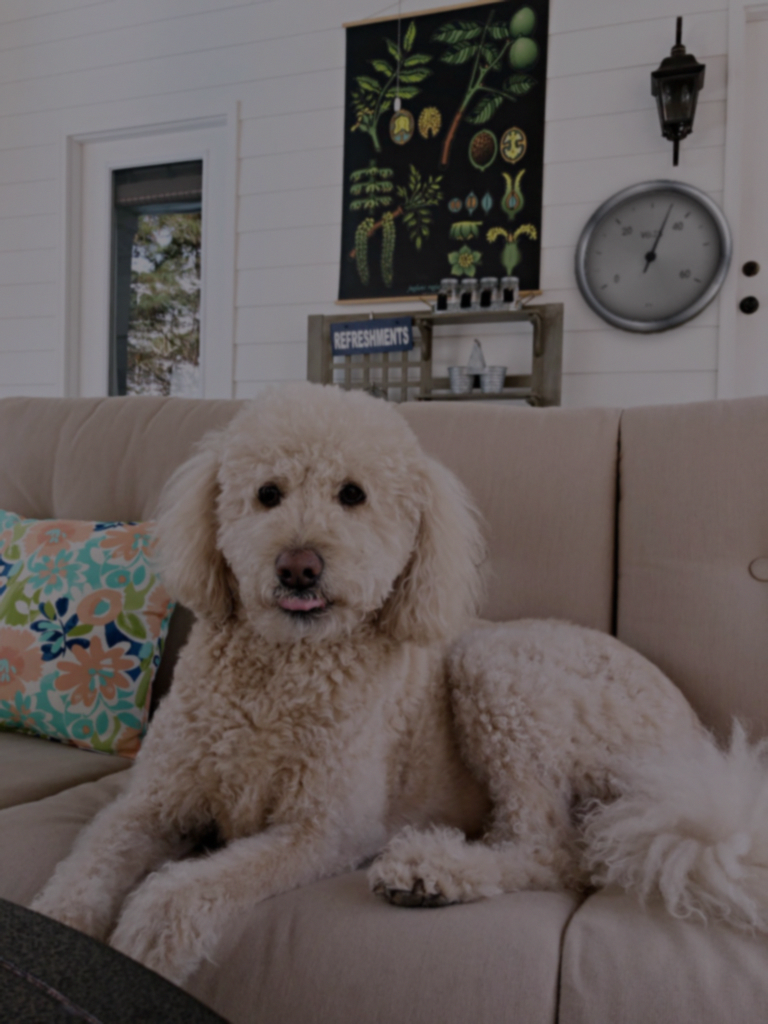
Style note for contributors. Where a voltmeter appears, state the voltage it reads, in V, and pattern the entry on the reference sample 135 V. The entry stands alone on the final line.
35 V
